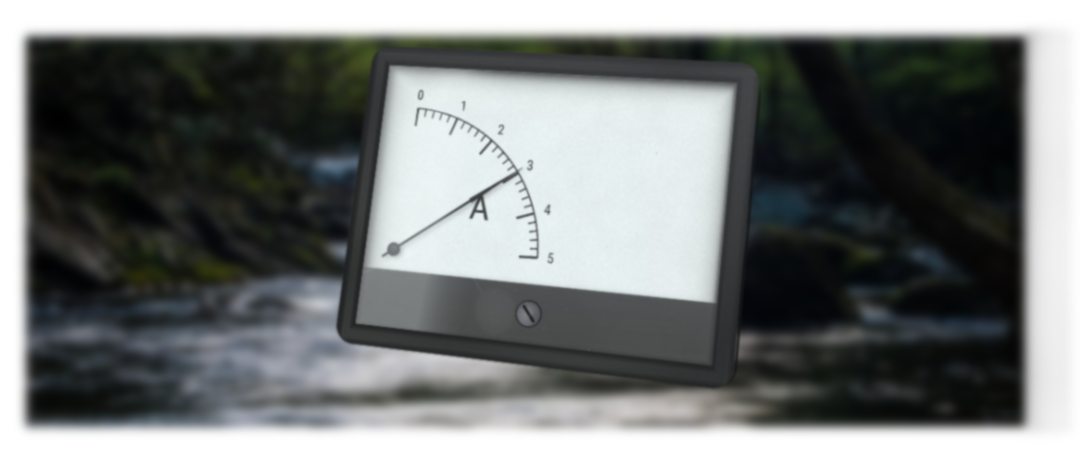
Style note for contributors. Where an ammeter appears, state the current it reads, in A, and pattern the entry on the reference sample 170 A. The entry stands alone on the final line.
3 A
